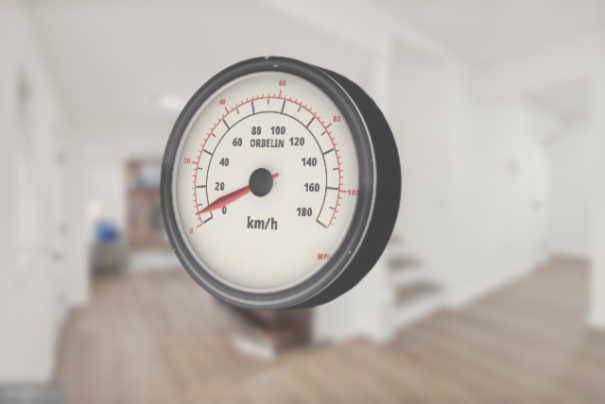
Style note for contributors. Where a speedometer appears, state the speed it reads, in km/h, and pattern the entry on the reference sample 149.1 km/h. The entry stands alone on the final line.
5 km/h
